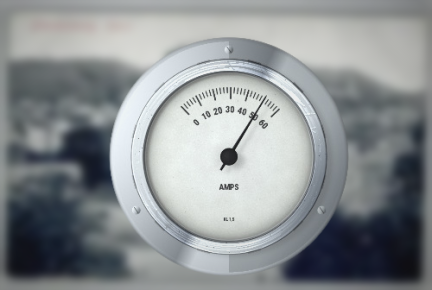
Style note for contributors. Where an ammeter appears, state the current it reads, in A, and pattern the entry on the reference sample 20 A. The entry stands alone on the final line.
50 A
